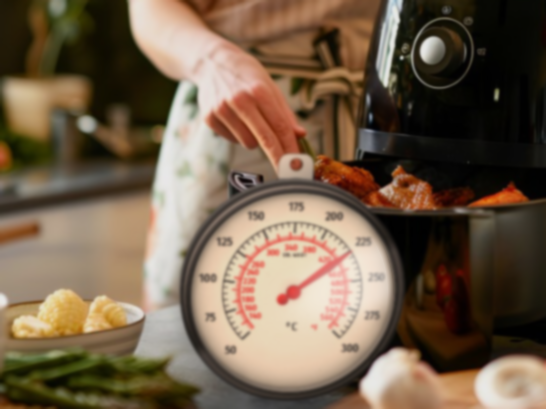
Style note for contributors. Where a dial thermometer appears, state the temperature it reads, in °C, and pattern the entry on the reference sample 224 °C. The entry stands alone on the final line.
225 °C
